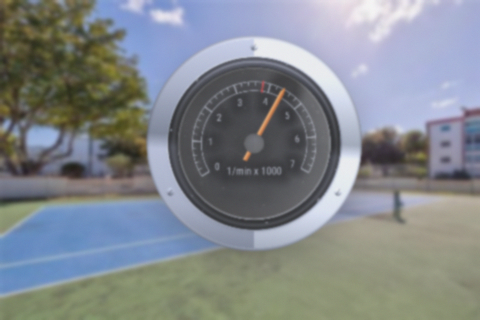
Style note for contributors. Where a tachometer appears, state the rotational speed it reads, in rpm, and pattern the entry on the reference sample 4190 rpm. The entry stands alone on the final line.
4400 rpm
